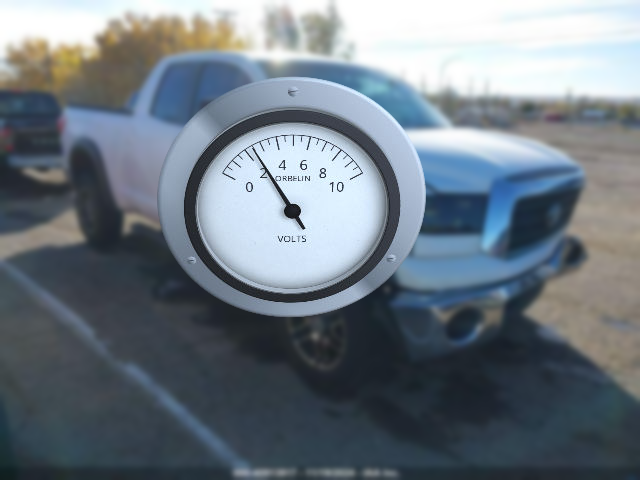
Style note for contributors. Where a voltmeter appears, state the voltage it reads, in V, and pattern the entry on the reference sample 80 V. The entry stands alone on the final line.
2.5 V
